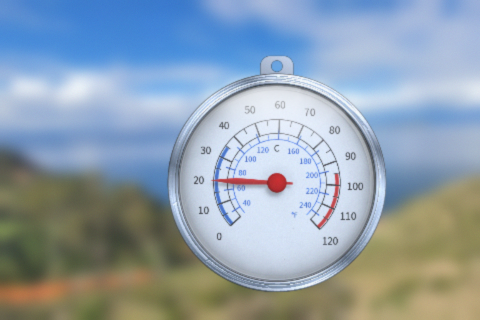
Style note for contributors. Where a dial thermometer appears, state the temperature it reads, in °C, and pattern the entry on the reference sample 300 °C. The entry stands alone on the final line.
20 °C
